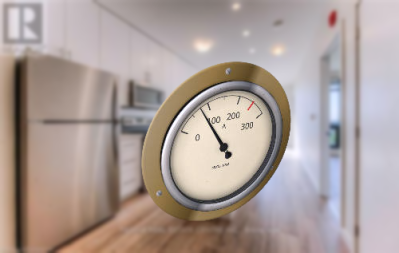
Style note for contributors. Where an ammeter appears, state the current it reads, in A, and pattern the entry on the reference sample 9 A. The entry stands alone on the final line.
75 A
